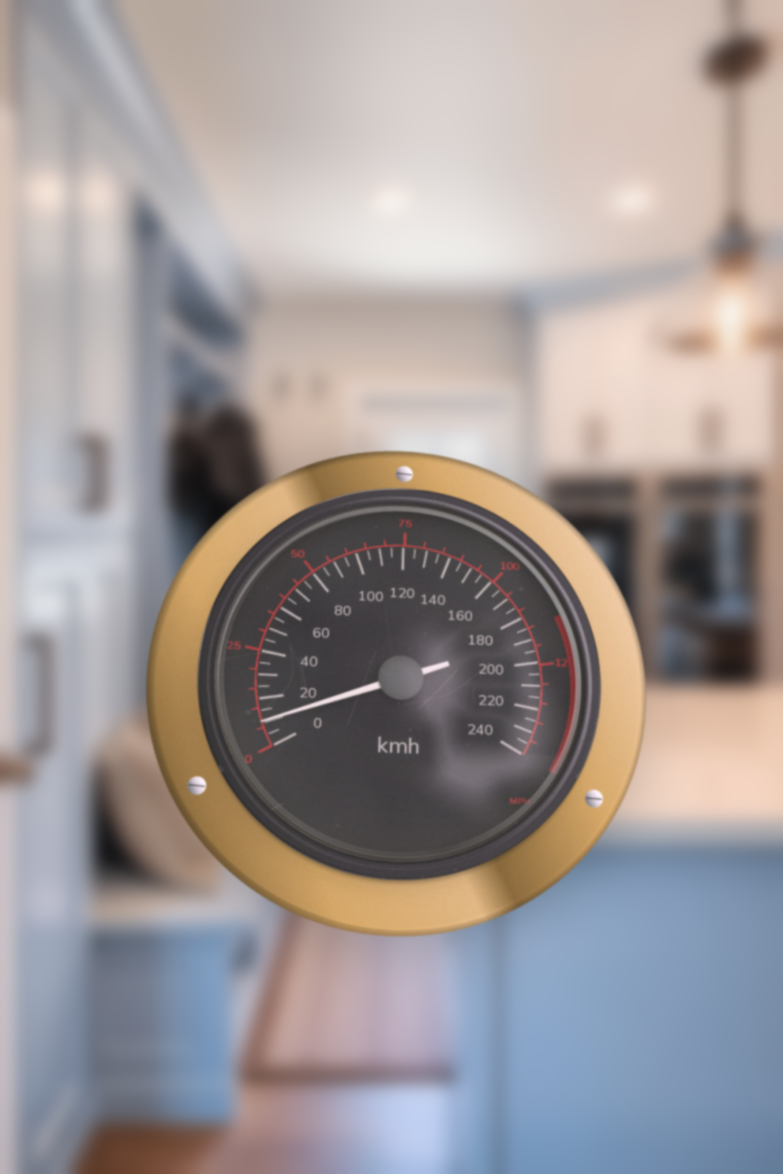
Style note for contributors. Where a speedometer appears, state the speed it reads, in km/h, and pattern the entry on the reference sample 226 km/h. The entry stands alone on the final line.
10 km/h
